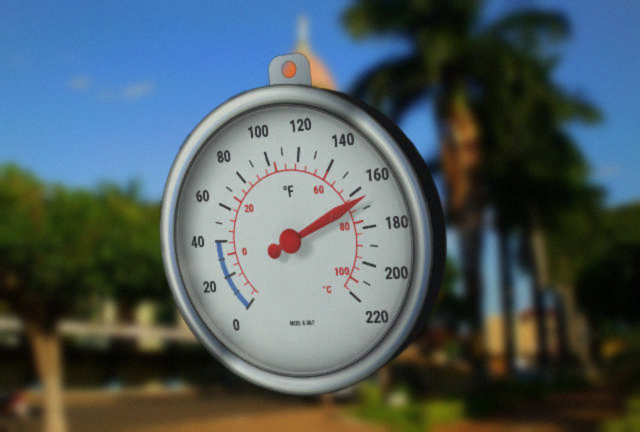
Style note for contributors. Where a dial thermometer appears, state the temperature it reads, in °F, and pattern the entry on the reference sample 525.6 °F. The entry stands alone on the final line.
165 °F
